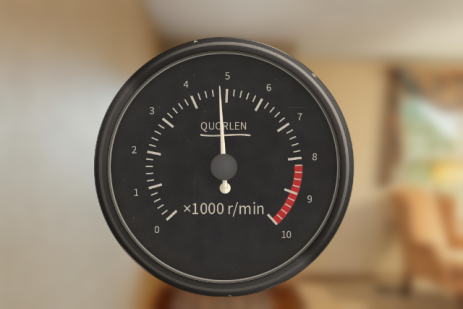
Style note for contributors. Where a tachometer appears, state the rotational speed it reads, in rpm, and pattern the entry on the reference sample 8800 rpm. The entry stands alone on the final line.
4800 rpm
